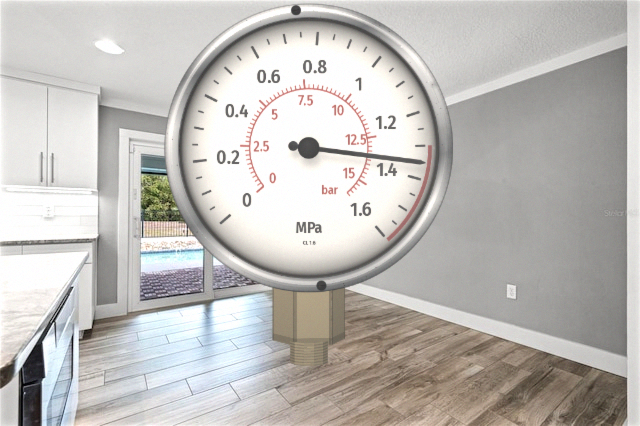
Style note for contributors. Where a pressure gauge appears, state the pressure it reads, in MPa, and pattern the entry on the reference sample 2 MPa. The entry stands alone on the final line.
1.35 MPa
